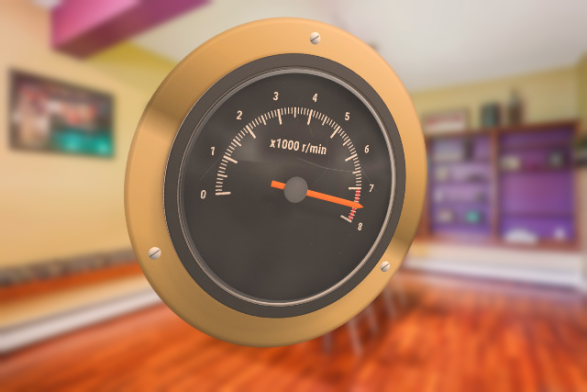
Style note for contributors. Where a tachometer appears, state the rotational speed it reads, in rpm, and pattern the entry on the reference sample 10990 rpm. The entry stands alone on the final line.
7500 rpm
